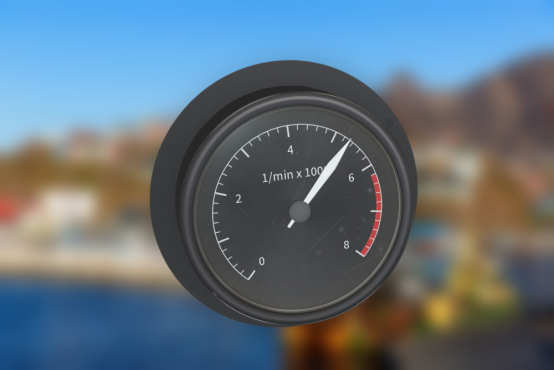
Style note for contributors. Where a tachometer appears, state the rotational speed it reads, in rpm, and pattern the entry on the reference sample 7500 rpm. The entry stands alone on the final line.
5300 rpm
